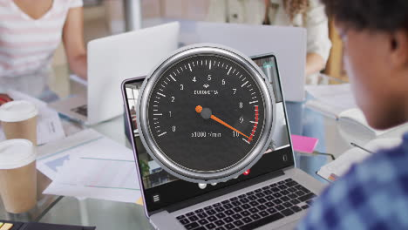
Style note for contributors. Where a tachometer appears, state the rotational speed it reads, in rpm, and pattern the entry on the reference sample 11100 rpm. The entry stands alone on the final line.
9800 rpm
